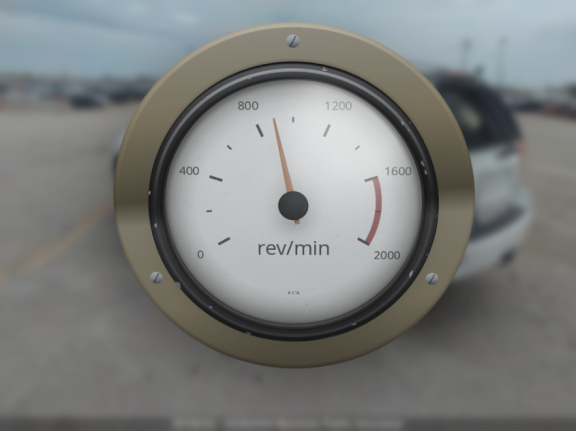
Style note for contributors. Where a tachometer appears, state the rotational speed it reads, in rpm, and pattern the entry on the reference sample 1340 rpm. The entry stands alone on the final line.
900 rpm
